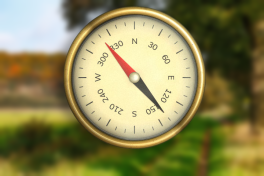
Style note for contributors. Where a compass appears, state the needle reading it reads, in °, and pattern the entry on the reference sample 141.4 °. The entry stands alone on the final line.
320 °
